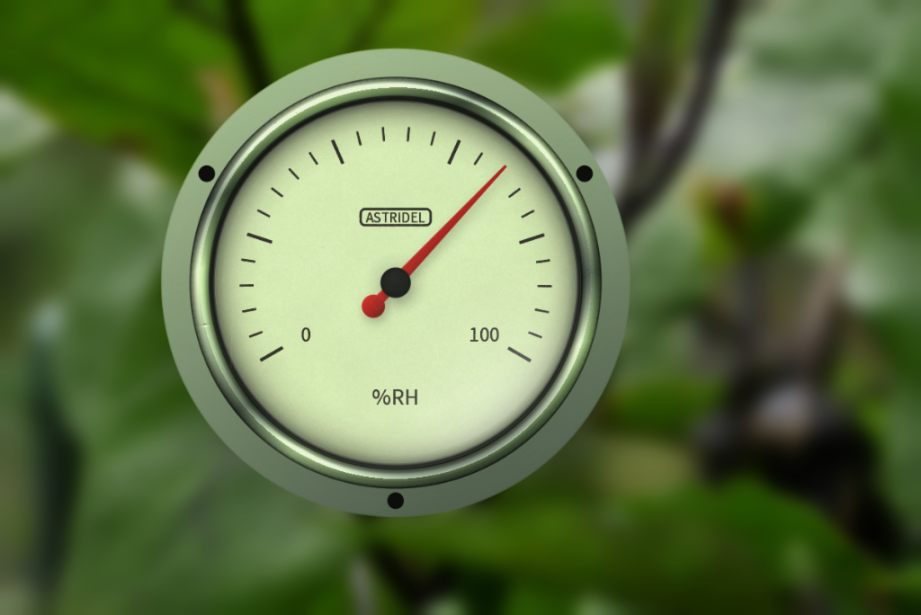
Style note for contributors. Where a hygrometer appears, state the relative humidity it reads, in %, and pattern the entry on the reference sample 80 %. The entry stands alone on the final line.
68 %
